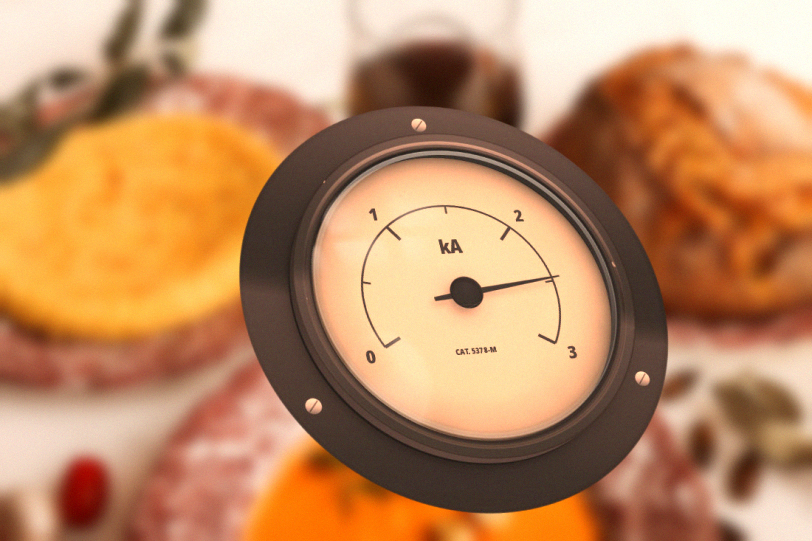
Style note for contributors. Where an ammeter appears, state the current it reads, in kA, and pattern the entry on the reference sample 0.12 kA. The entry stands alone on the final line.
2.5 kA
